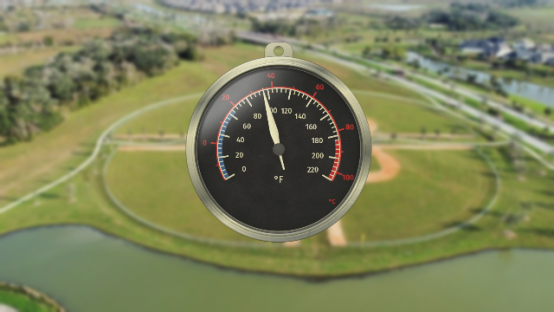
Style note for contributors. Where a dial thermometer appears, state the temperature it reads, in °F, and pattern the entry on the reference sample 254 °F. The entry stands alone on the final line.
96 °F
